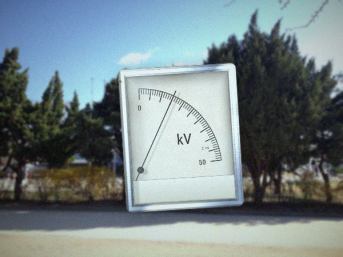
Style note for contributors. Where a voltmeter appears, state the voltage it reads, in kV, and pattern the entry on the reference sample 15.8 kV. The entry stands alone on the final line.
15 kV
